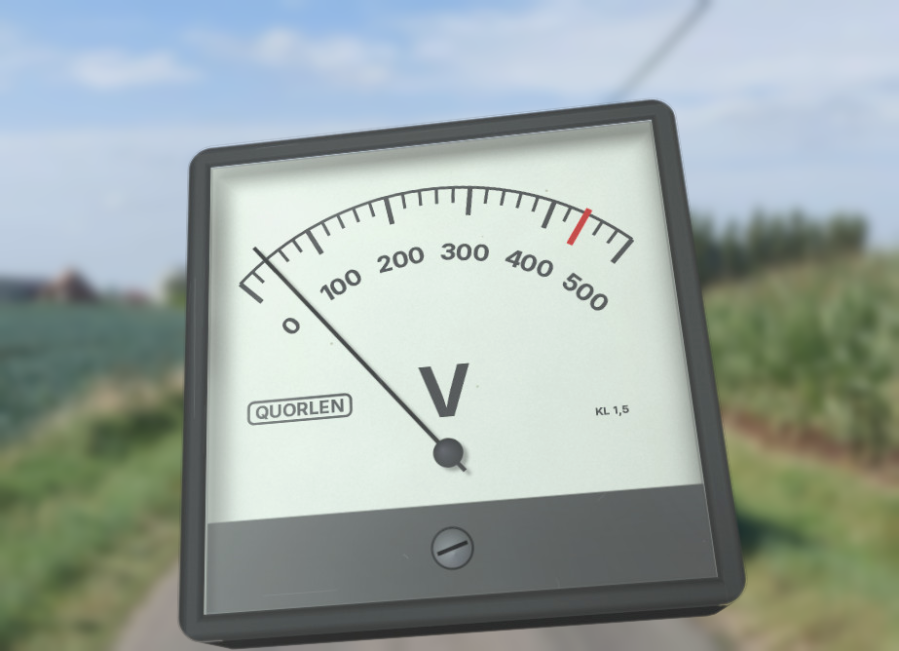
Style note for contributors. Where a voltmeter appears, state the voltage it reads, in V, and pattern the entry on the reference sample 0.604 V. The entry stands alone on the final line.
40 V
